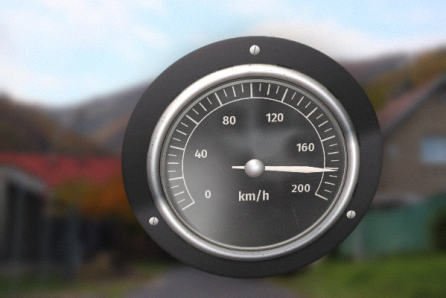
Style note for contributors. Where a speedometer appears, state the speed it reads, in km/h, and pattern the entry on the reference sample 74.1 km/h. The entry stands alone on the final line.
180 km/h
